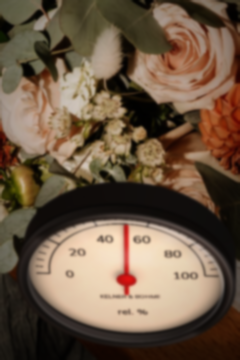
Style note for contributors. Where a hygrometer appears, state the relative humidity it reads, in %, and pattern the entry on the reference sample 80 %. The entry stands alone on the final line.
52 %
